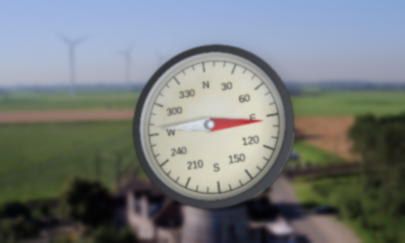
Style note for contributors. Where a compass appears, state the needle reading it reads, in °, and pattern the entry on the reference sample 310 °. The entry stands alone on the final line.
95 °
